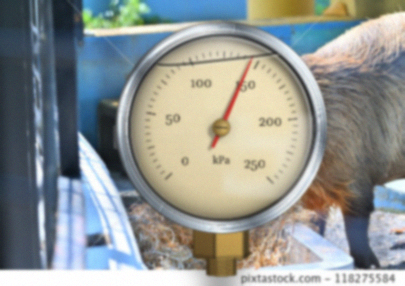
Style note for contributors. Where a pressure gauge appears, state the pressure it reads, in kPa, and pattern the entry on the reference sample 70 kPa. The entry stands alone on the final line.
145 kPa
